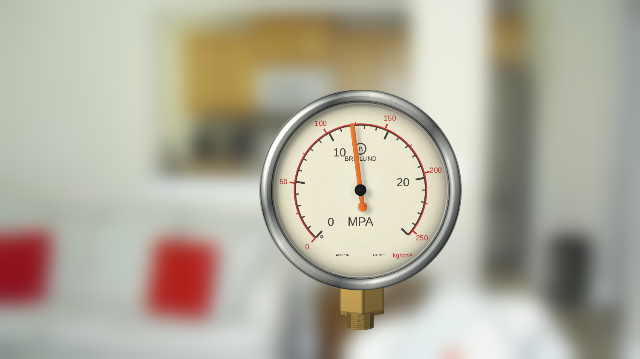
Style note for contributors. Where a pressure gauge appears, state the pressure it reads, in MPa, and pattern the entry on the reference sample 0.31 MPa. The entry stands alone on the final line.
12 MPa
